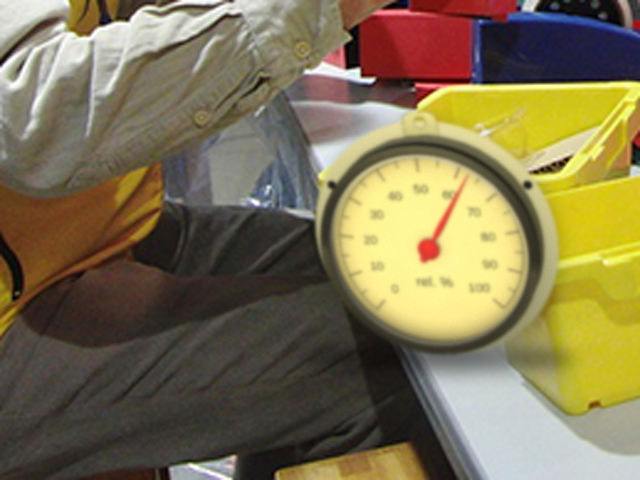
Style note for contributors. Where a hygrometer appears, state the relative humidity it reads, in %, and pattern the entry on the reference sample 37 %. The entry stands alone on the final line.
62.5 %
